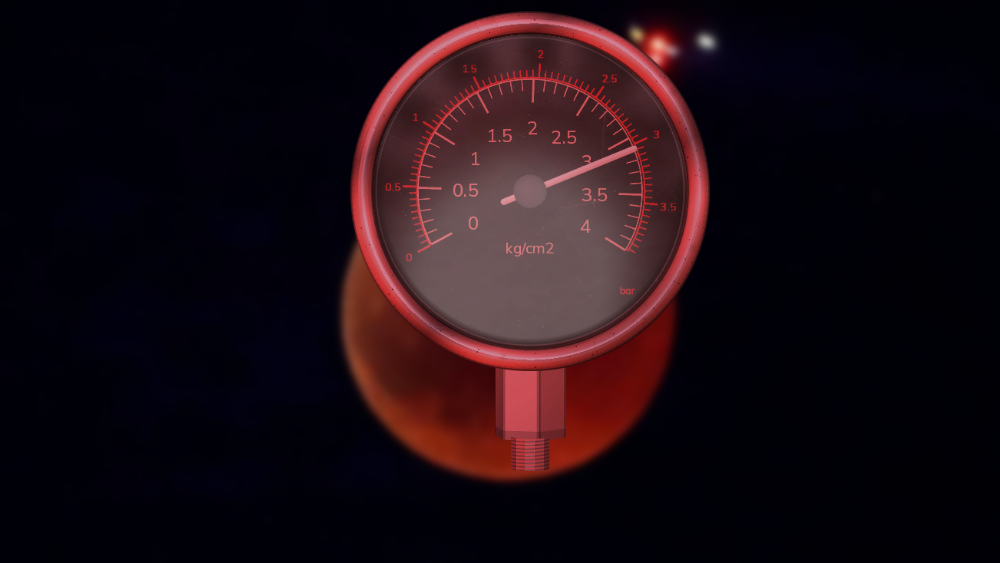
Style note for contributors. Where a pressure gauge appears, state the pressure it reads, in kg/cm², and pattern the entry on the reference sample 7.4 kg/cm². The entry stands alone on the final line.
3.1 kg/cm²
